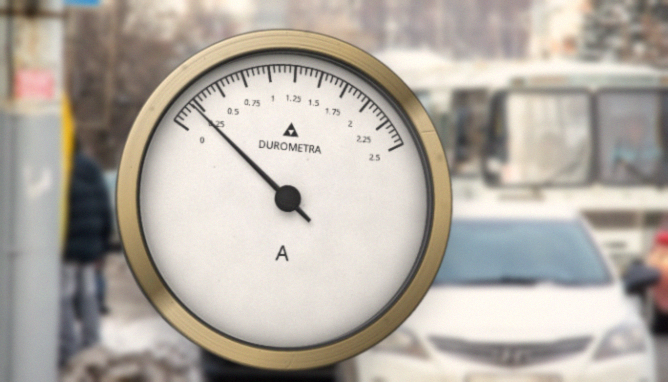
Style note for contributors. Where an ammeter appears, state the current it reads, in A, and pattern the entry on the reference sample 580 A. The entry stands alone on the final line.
0.2 A
